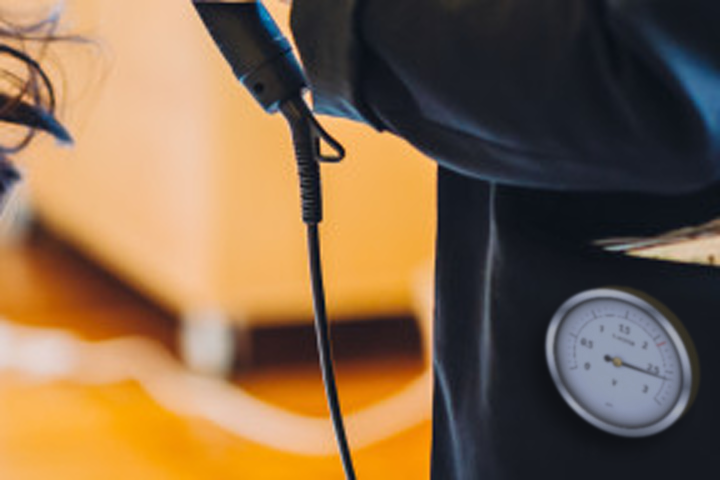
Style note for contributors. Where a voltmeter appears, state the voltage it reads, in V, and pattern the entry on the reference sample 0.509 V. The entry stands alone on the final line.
2.6 V
